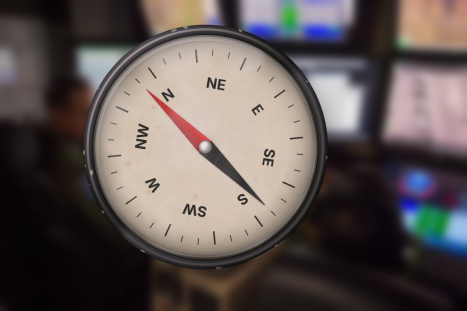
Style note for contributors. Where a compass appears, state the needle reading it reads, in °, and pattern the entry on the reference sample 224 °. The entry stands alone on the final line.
350 °
